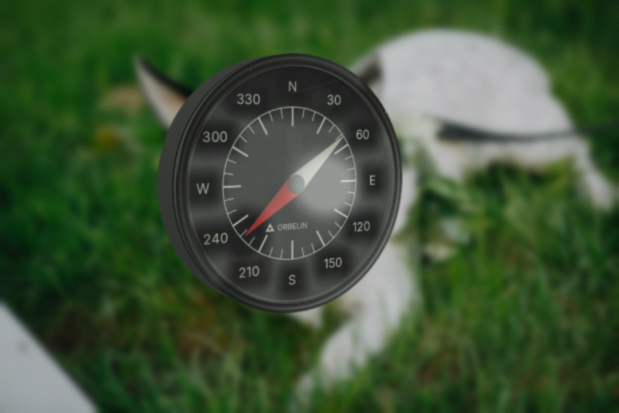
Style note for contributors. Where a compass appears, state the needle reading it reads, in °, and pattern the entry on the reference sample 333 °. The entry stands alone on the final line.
230 °
